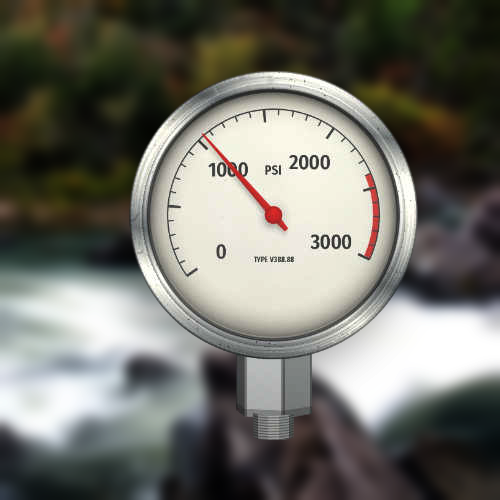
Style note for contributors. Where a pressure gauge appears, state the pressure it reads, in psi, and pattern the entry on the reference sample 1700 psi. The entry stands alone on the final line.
1050 psi
